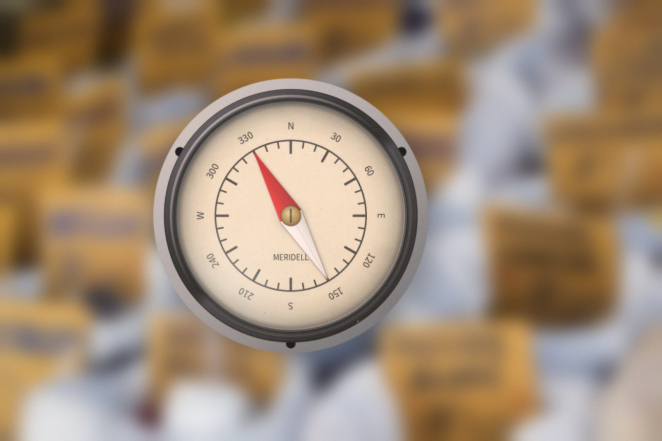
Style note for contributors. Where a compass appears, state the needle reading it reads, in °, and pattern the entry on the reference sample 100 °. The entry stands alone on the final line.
330 °
